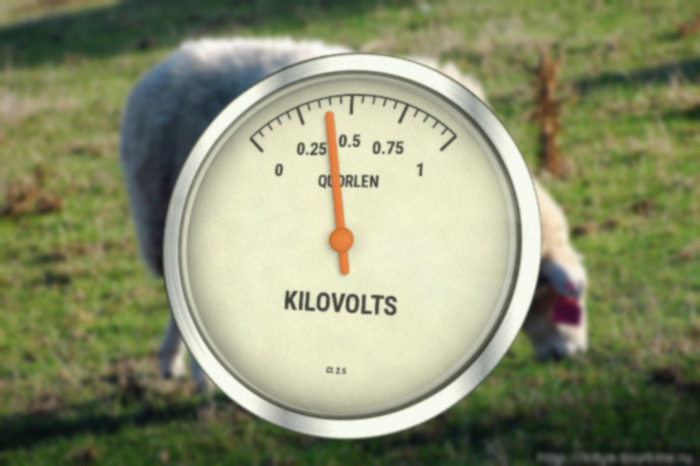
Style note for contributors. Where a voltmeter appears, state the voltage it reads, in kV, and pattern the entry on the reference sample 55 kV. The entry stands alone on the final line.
0.4 kV
